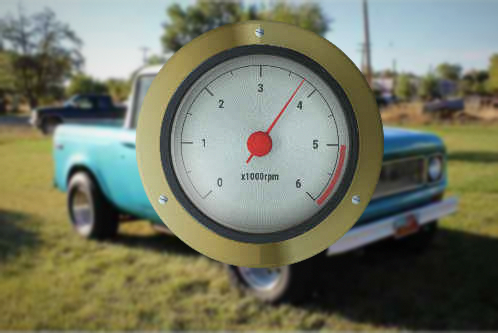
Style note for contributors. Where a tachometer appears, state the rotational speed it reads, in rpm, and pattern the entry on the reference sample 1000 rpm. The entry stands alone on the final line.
3750 rpm
